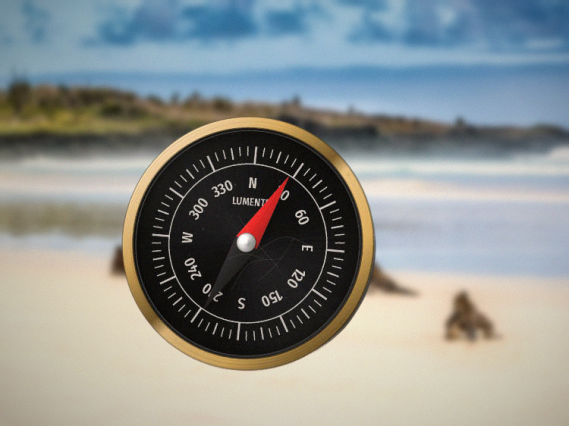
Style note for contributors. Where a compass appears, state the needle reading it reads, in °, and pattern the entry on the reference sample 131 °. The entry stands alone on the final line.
27.5 °
